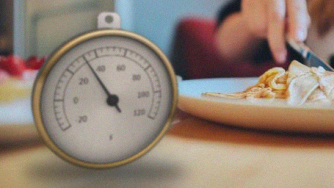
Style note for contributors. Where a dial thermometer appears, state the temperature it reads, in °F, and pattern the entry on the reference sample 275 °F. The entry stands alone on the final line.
32 °F
